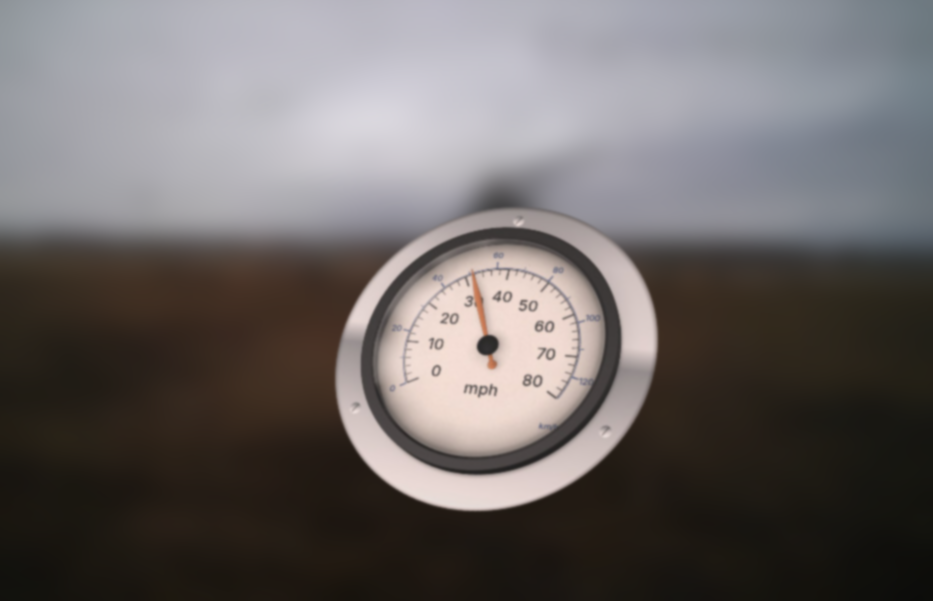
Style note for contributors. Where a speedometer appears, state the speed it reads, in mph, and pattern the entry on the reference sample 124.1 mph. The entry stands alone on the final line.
32 mph
